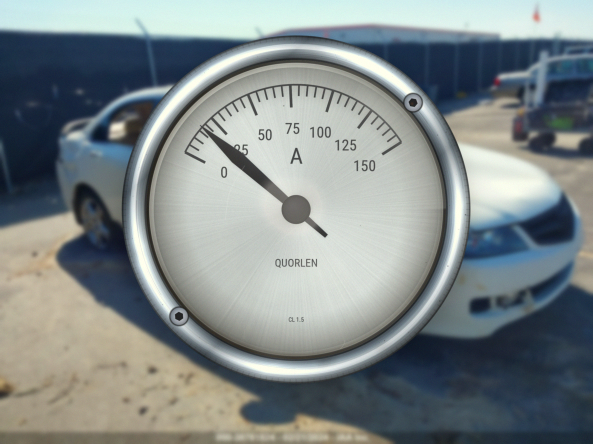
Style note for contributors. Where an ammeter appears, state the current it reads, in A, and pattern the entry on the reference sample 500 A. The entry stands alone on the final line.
17.5 A
